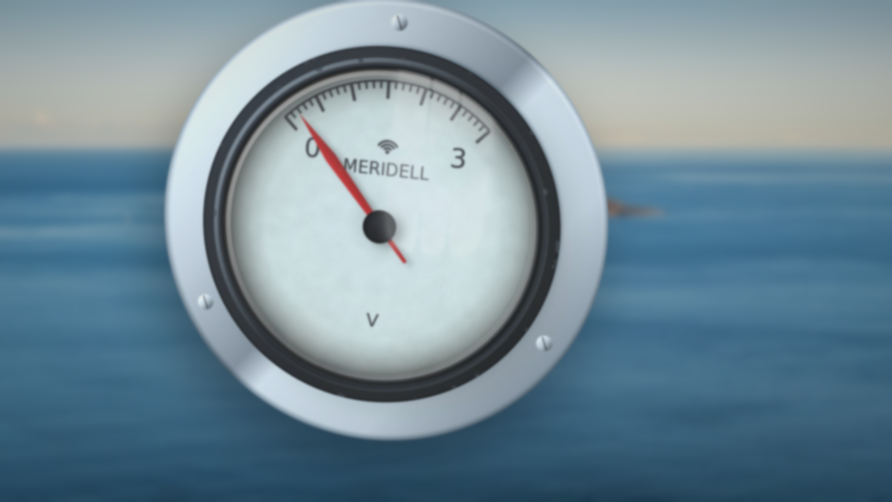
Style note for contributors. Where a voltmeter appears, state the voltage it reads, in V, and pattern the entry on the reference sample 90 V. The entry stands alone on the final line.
0.2 V
